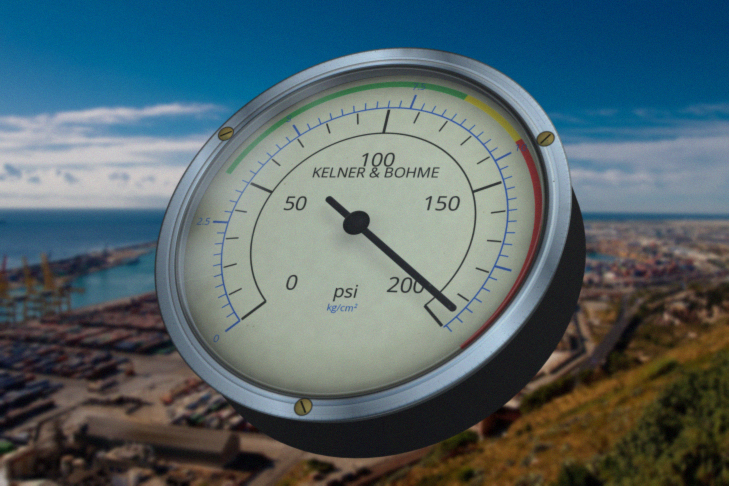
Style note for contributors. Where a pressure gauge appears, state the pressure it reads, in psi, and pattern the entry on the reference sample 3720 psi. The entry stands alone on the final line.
195 psi
